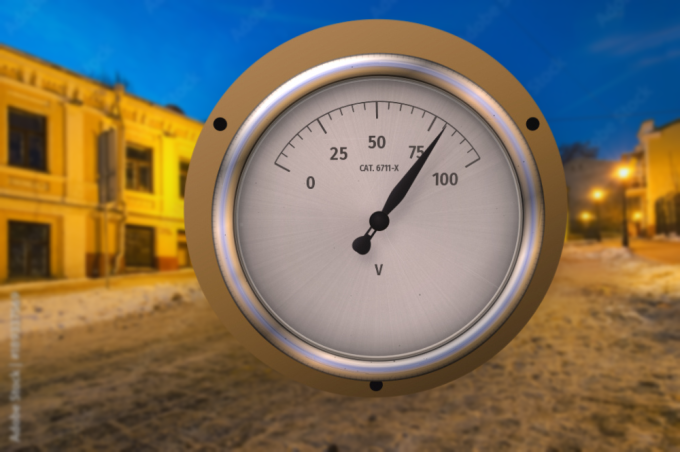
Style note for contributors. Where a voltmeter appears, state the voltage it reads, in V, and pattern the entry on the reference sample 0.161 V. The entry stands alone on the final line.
80 V
